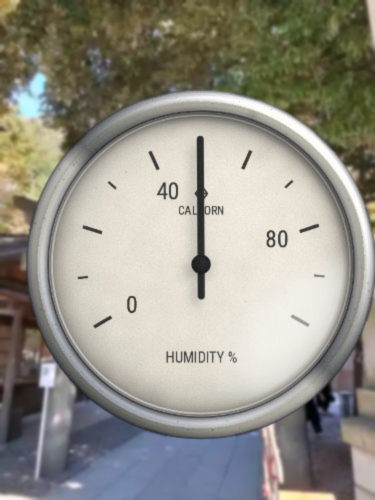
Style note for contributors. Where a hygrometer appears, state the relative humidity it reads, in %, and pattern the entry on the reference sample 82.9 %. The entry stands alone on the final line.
50 %
